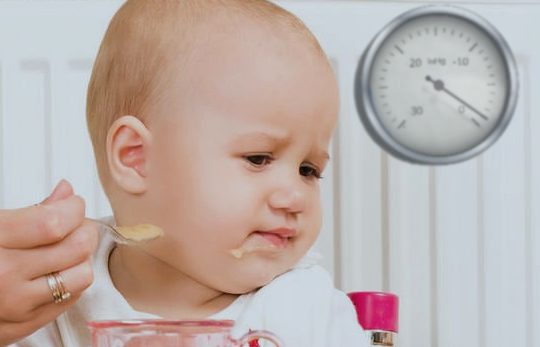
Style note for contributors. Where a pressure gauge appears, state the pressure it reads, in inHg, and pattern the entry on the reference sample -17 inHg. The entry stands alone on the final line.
-1 inHg
